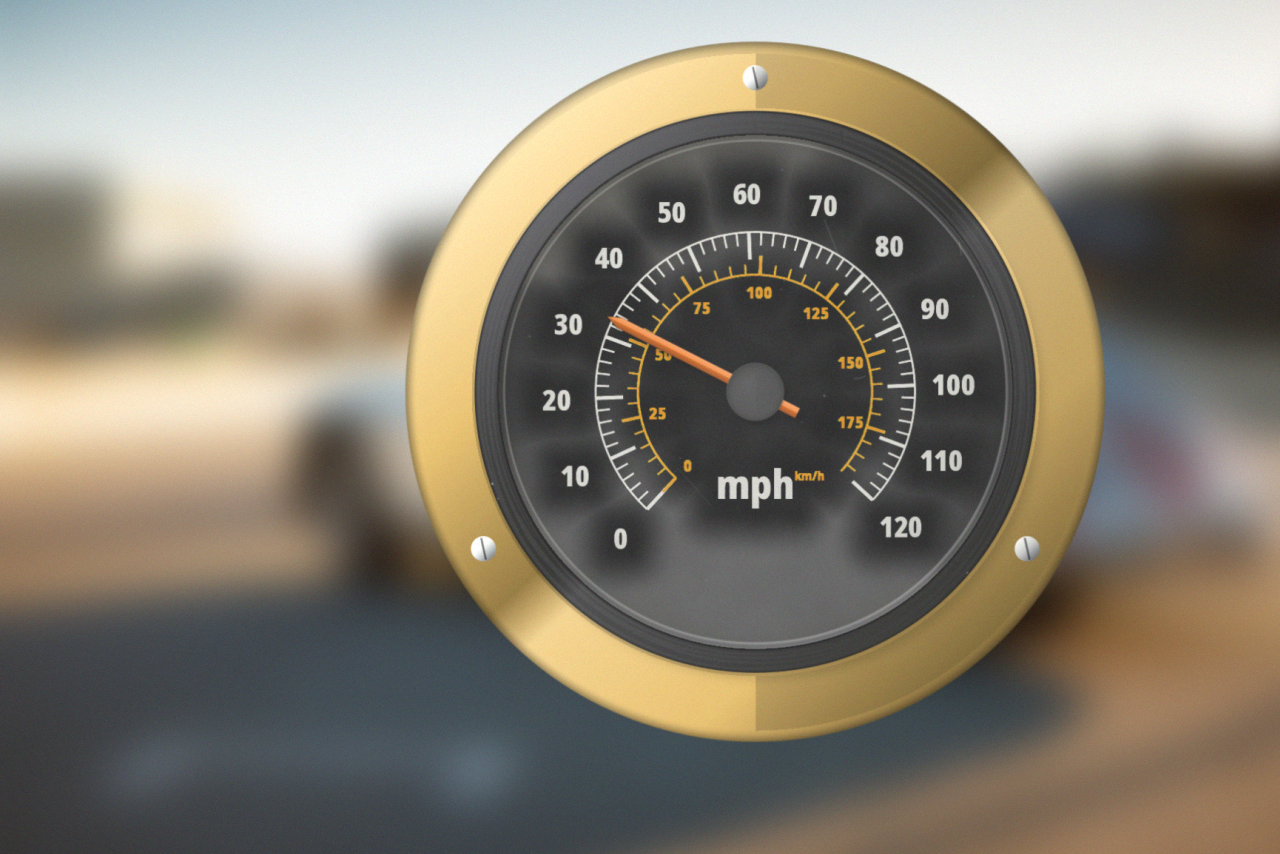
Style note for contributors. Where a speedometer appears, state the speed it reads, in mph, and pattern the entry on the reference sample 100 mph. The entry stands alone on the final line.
33 mph
